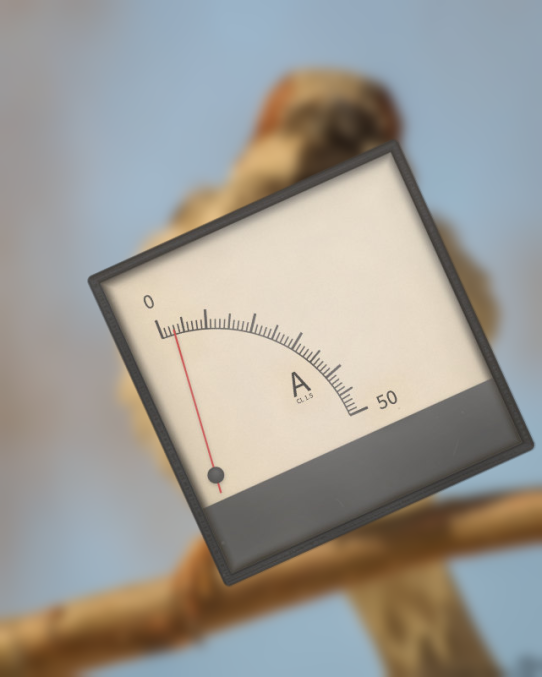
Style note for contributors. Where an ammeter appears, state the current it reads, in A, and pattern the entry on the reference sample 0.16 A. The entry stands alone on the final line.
3 A
